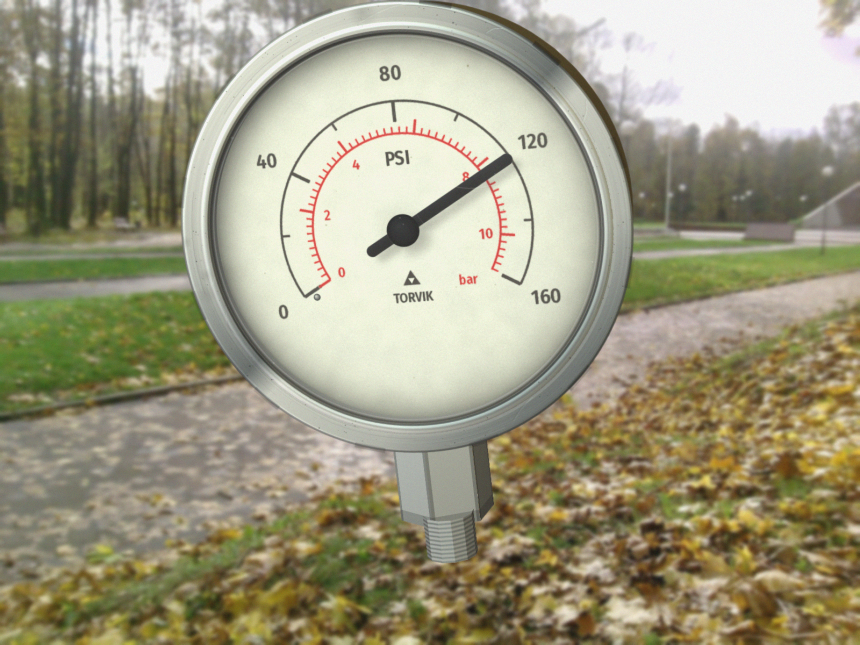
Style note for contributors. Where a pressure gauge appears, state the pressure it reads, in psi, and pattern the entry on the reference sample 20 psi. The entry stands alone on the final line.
120 psi
